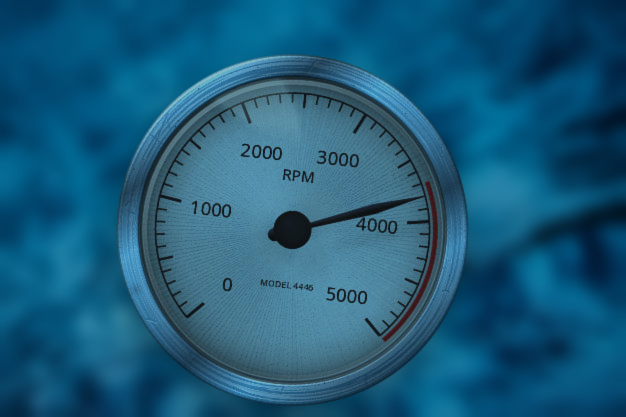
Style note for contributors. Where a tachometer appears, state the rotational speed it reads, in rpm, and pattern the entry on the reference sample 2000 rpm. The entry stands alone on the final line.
3800 rpm
